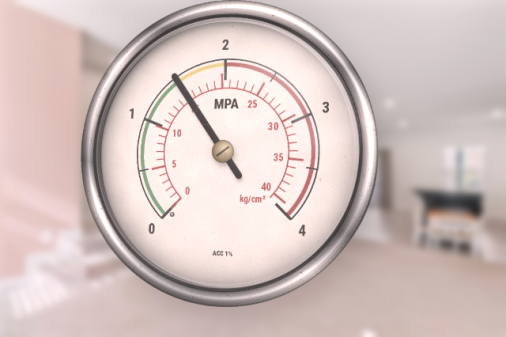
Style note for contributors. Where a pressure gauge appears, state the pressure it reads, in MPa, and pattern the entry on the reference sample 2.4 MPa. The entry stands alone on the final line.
1.5 MPa
